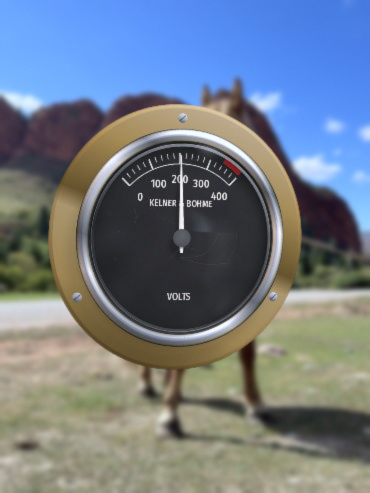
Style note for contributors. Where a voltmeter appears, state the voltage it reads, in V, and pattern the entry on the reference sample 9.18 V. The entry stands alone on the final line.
200 V
